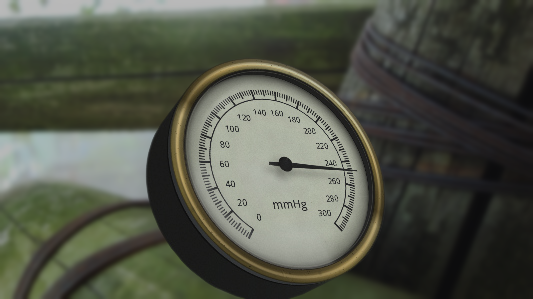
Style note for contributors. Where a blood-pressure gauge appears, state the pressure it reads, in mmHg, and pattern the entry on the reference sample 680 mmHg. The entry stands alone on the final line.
250 mmHg
